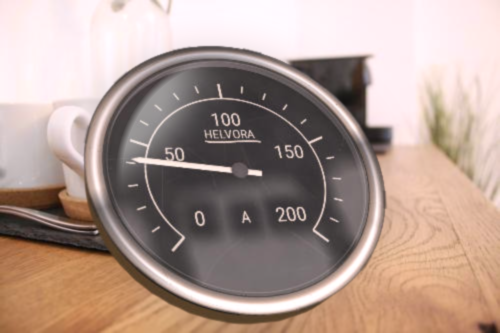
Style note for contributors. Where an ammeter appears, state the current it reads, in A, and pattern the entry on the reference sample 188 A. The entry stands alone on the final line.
40 A
